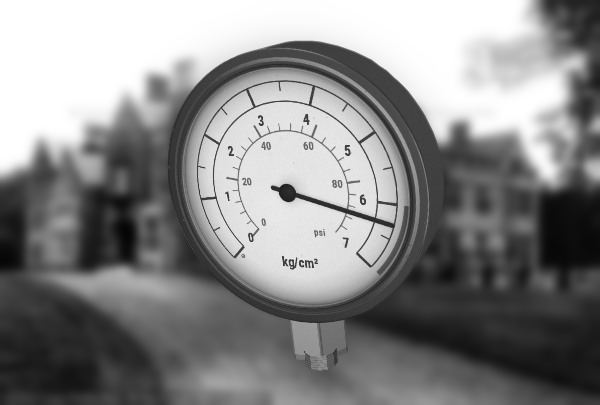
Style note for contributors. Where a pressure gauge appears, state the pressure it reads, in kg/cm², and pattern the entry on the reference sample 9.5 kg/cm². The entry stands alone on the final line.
6.25 kg/cm²
